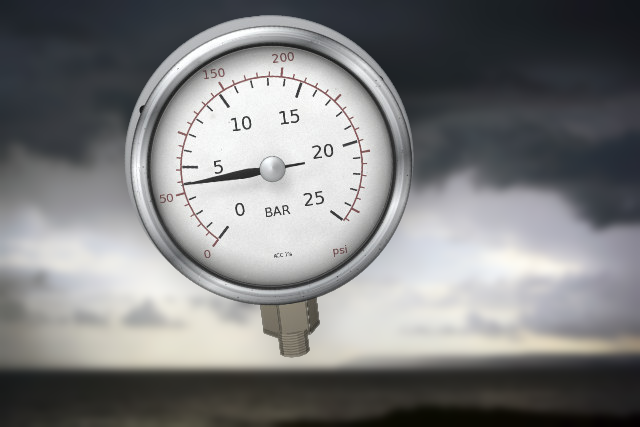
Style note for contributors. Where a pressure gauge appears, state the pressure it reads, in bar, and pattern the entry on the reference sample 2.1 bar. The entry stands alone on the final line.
4 bar
